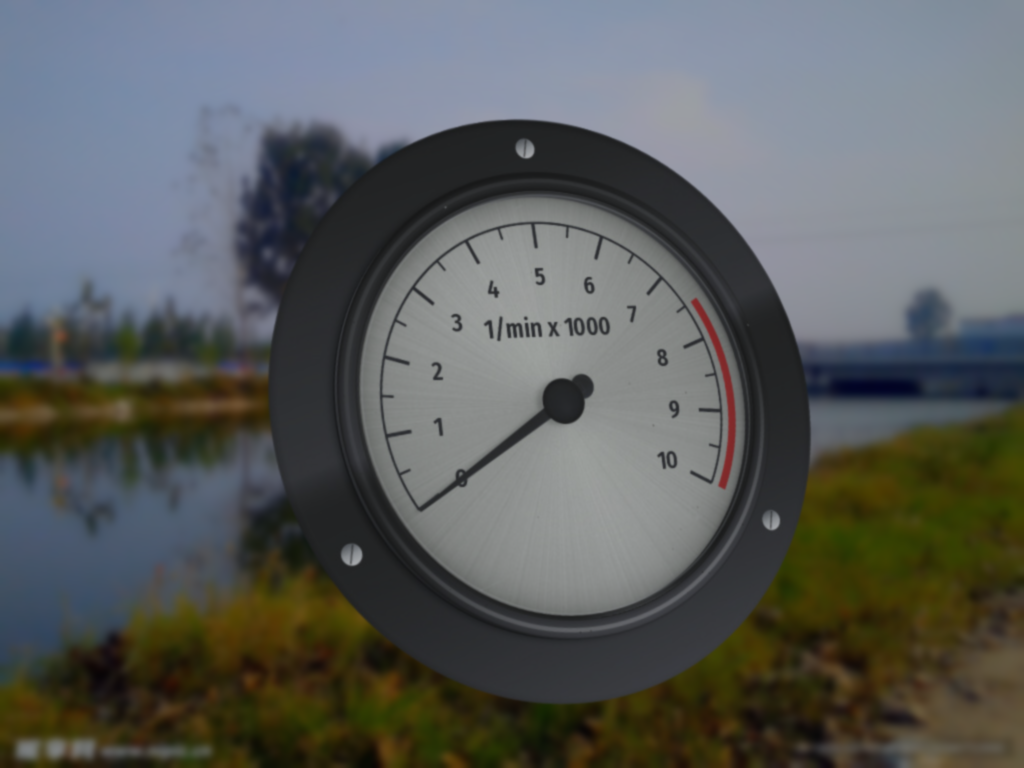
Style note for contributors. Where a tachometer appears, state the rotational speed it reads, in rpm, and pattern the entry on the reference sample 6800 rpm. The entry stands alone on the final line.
0 rpm
